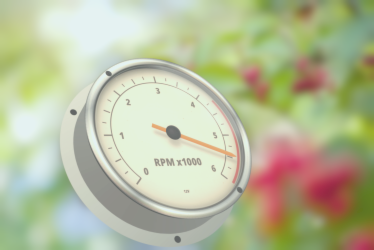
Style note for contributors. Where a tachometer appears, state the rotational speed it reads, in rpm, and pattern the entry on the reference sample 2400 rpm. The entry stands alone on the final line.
5500 rpm
